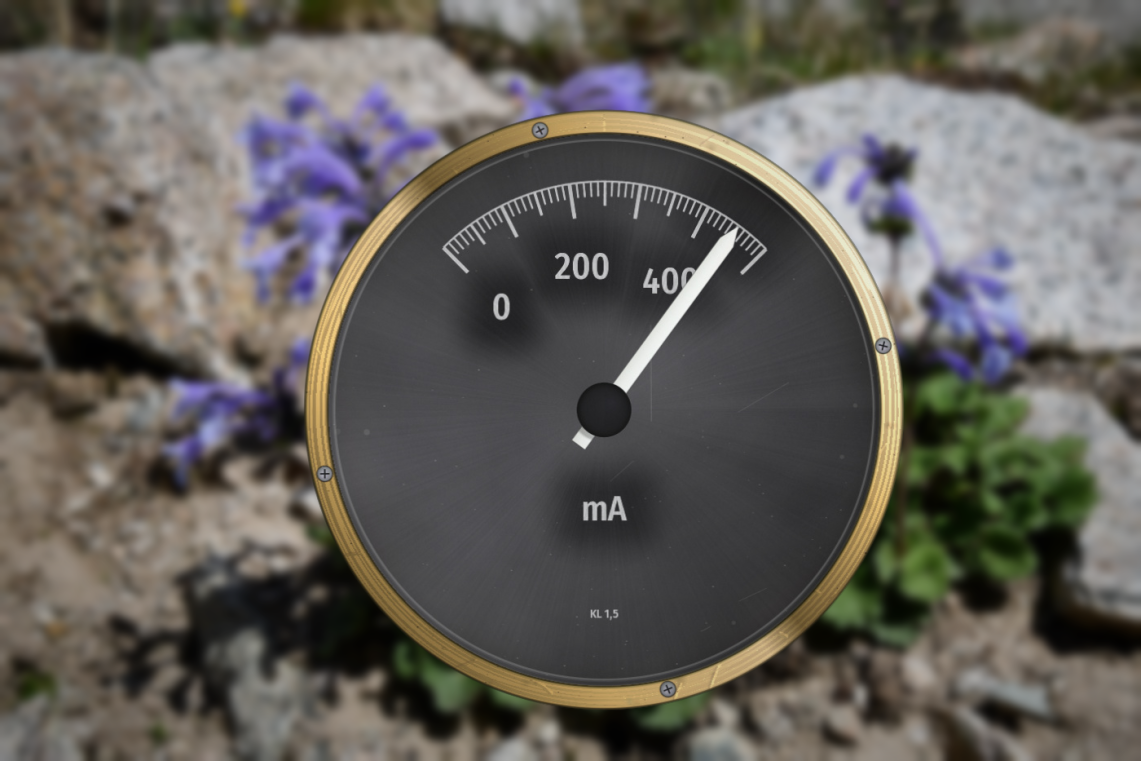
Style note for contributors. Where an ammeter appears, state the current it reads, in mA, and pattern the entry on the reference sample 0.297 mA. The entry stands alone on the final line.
450 mA
